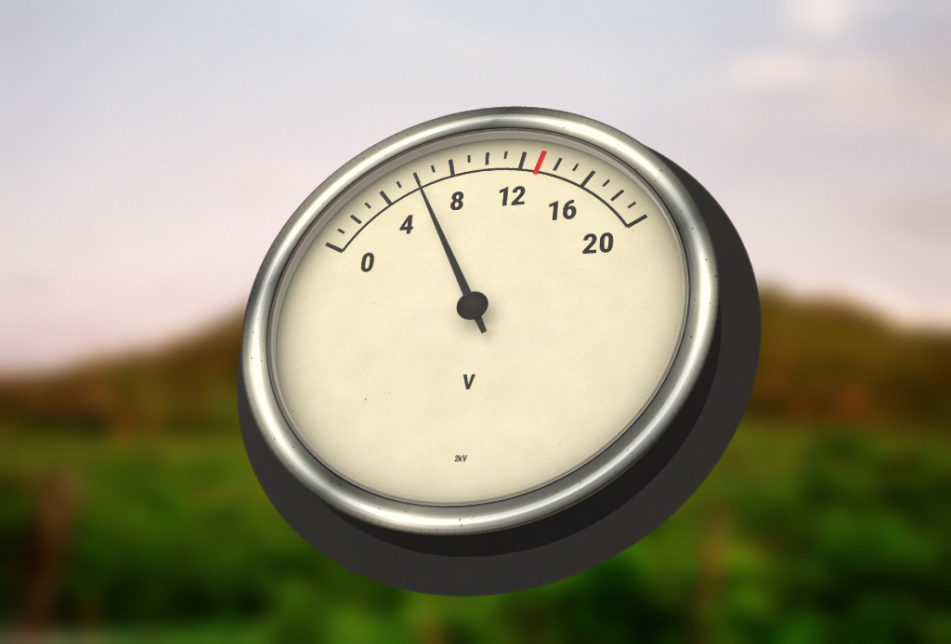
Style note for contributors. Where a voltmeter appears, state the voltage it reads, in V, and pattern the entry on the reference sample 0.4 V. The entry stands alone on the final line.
6 V
